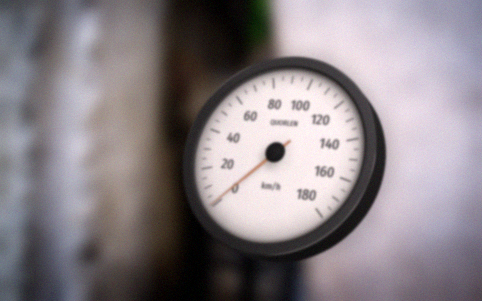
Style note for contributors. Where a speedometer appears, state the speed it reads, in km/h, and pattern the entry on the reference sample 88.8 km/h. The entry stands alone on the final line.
0 km/h
